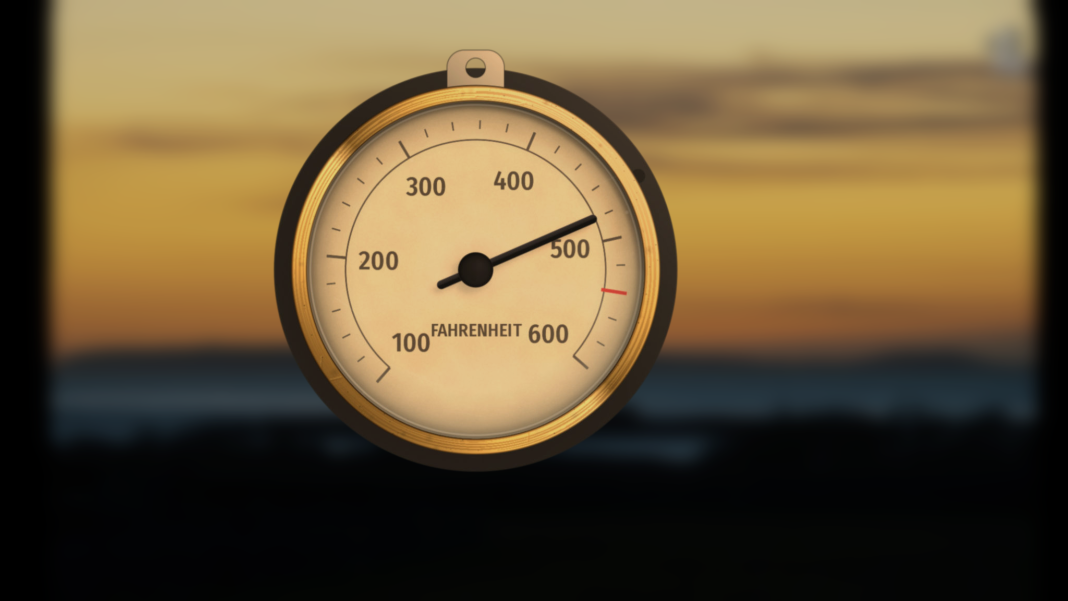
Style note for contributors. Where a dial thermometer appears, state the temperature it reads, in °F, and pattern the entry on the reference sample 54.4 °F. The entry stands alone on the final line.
480 °F
